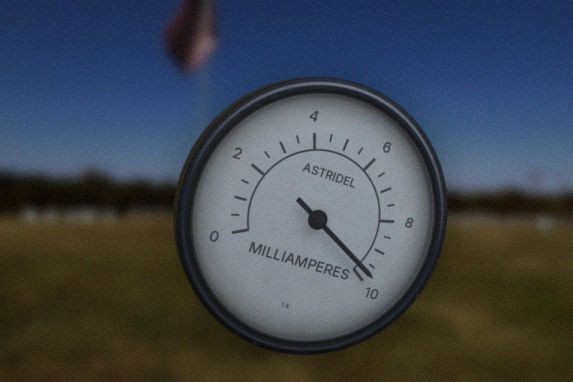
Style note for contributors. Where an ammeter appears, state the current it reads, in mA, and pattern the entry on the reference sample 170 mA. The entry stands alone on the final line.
9.75 mA
